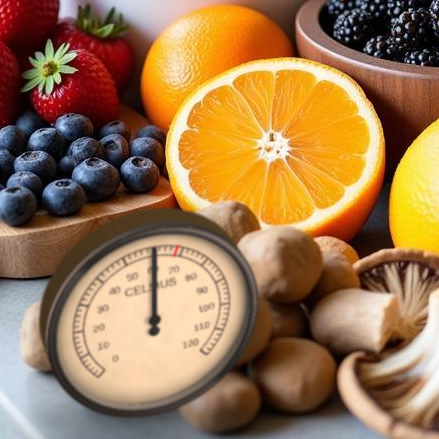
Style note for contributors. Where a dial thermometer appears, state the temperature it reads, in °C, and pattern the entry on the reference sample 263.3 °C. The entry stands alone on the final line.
60 °C
